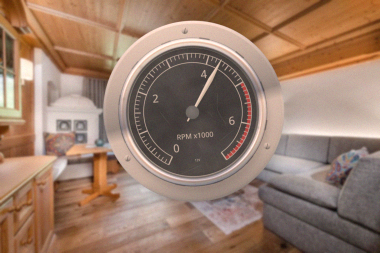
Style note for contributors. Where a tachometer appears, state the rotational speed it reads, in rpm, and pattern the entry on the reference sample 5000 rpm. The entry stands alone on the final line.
4300 rpm
